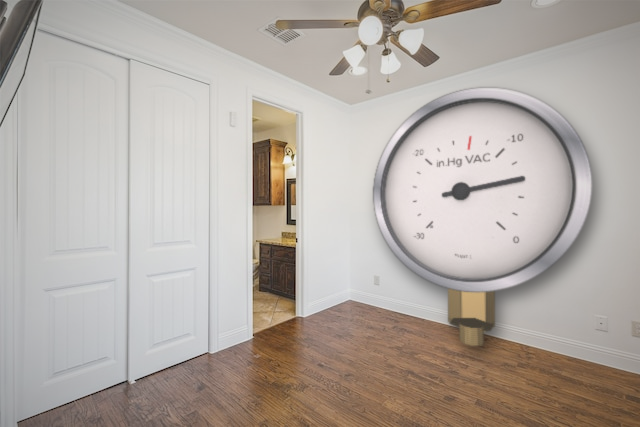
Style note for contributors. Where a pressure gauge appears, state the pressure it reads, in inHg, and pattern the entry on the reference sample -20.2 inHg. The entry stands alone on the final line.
-6 inHg
